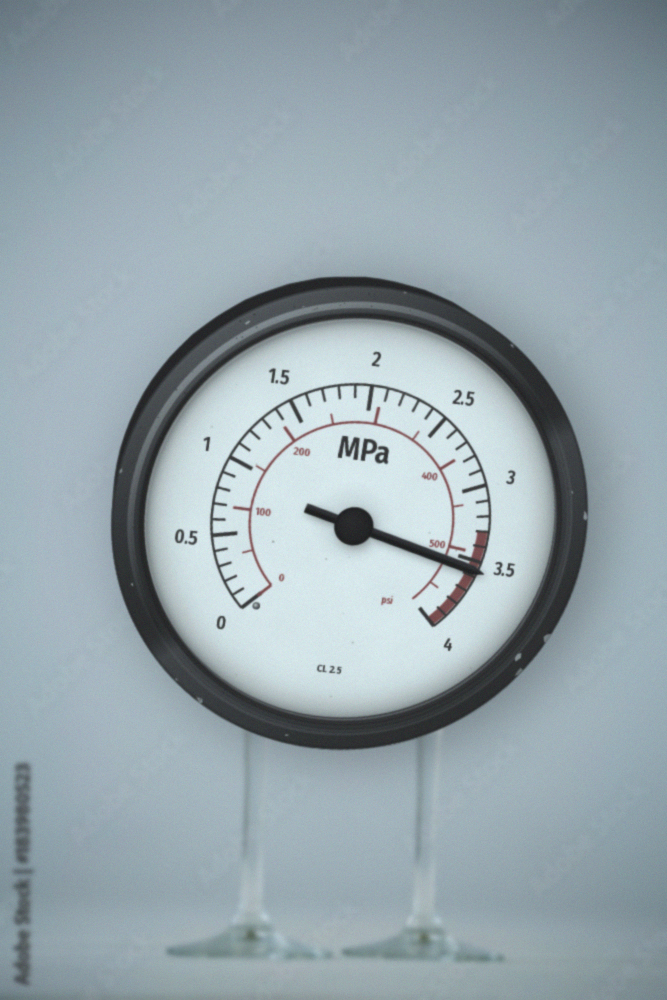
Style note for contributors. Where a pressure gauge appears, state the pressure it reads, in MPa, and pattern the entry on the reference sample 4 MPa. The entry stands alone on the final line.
3.55 MPa
